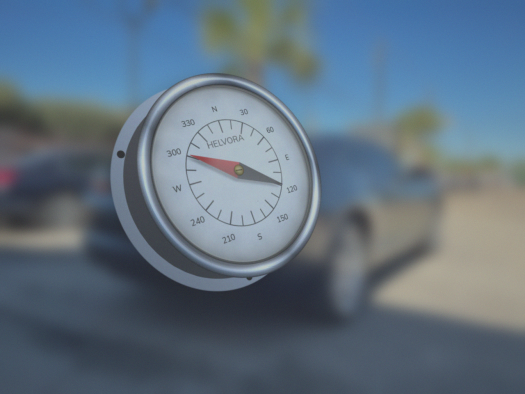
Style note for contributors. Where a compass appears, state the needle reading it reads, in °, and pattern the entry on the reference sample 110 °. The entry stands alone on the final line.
300 °
